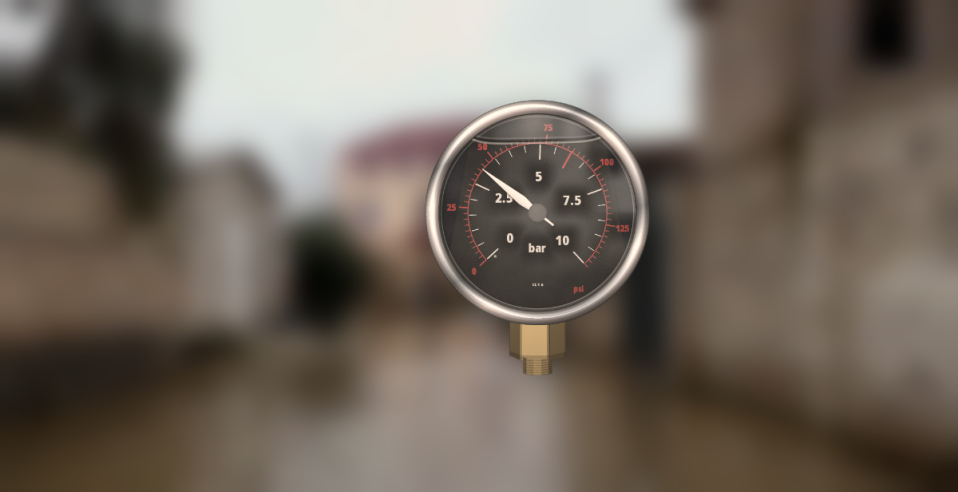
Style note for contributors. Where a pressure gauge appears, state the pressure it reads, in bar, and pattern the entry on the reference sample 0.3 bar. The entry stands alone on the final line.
3 bar
